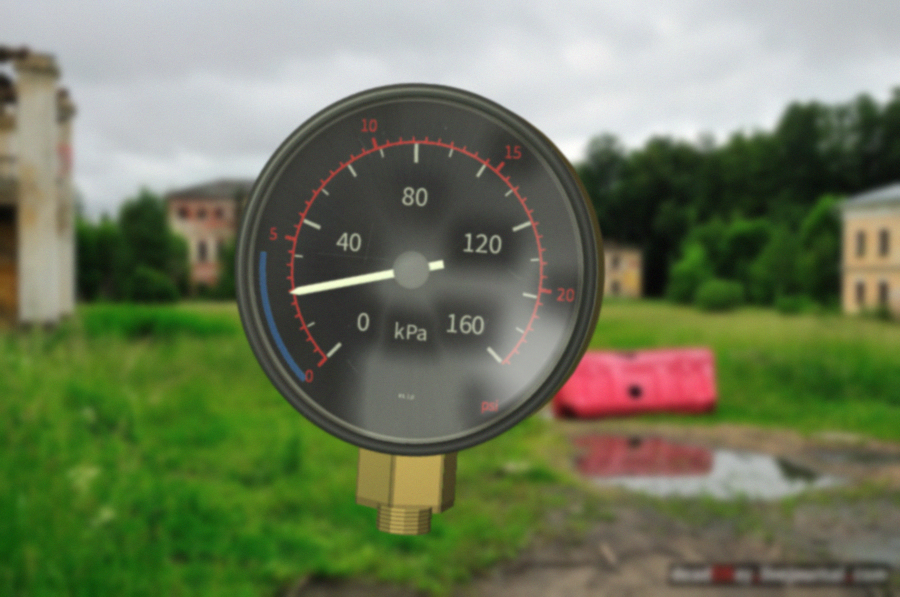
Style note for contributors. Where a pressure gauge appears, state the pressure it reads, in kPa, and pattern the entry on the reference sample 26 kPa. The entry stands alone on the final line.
20 kPa
